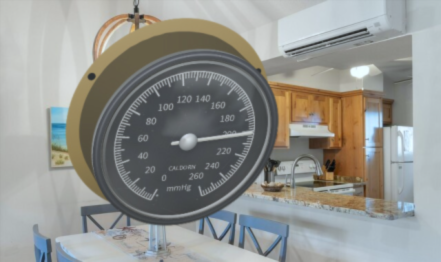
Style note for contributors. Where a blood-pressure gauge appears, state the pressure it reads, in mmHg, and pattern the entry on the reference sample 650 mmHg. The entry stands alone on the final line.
200 mmHg
